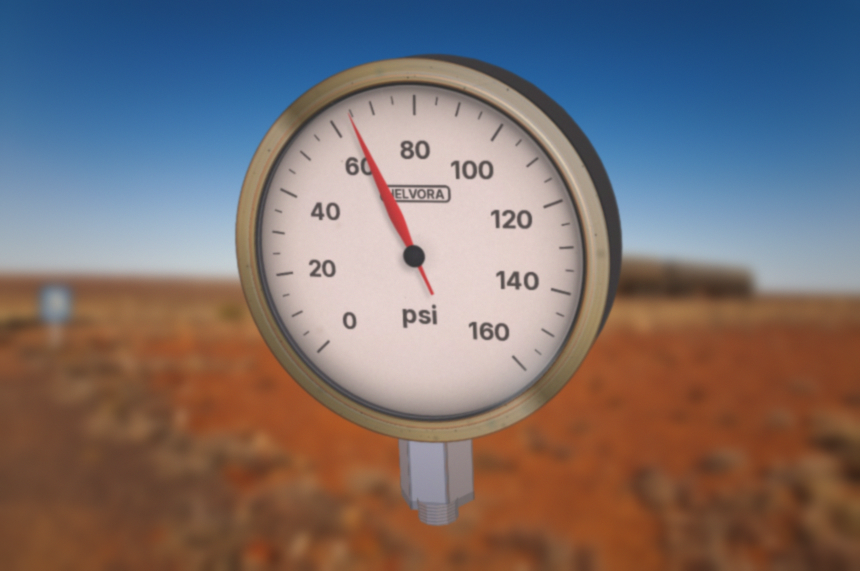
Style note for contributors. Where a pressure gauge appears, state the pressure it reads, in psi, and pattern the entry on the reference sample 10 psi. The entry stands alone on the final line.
65 psi
